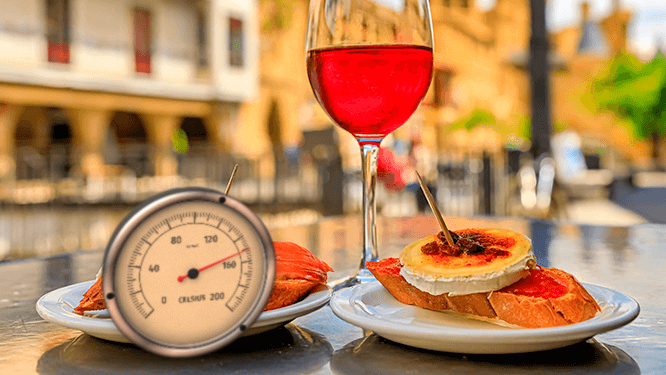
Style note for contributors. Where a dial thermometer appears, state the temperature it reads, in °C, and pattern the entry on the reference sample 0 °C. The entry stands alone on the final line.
150 °C
